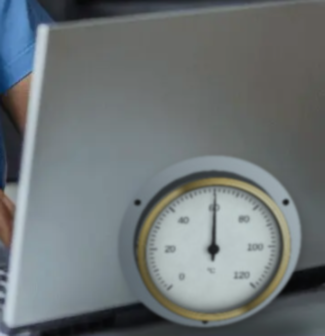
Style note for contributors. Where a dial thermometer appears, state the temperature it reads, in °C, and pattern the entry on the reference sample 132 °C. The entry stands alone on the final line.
60 °C
